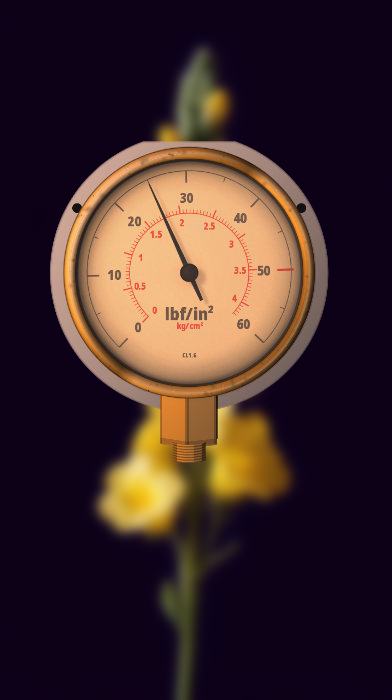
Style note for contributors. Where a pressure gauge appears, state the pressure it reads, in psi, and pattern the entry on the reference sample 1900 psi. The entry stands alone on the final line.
25 psi
